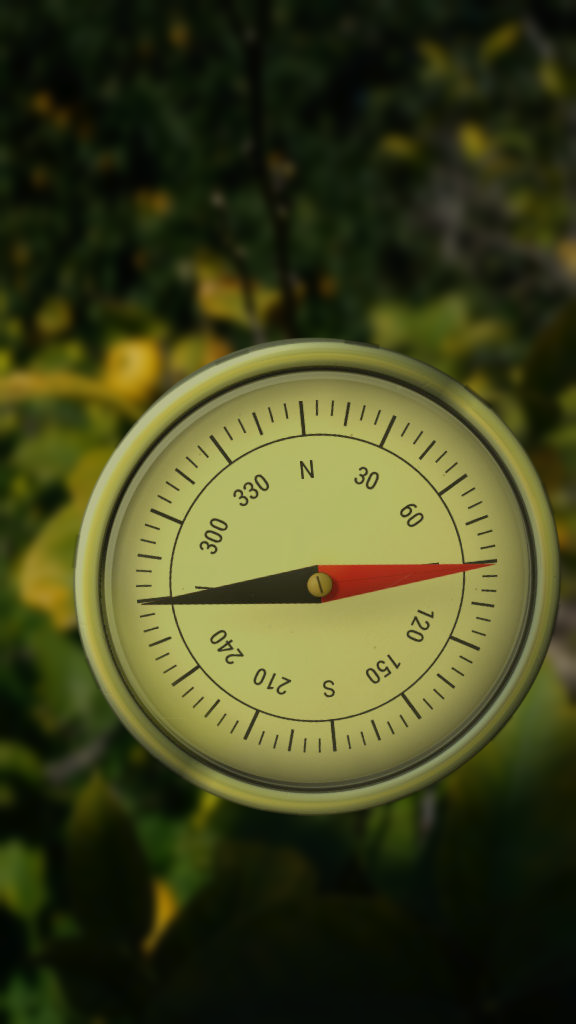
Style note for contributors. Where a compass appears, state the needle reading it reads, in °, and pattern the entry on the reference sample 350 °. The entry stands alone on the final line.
90 °
